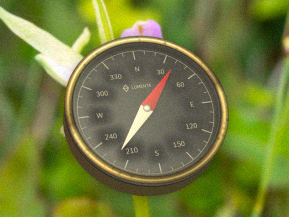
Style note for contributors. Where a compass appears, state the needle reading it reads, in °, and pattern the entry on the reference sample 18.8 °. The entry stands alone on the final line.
40 °
